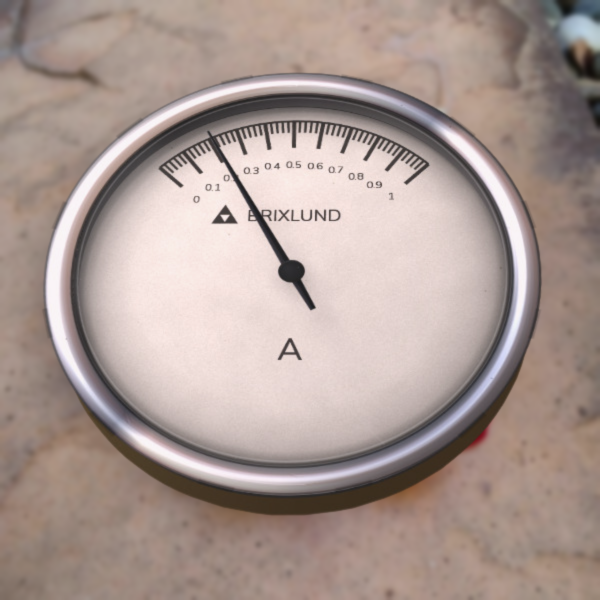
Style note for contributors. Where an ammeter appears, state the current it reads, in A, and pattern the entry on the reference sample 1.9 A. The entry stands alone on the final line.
0.2 A
